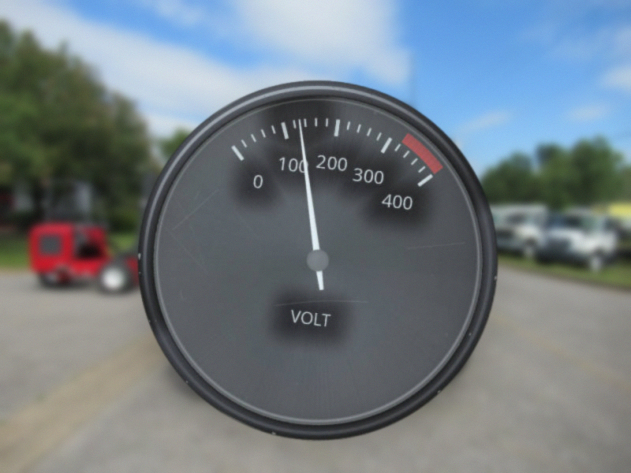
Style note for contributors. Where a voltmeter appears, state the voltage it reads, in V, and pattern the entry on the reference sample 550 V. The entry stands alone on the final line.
130 V
